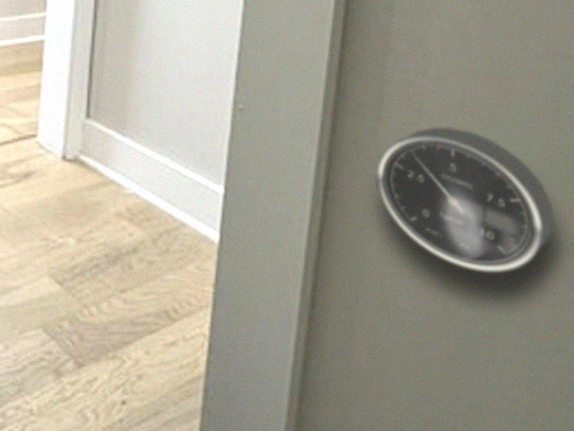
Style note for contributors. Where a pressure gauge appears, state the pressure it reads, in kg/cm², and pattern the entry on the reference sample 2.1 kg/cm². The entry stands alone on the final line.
3.5 kg/cm²
